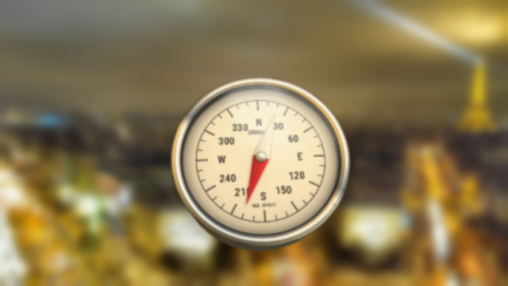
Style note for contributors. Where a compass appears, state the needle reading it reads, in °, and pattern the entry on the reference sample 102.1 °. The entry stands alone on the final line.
200 °
